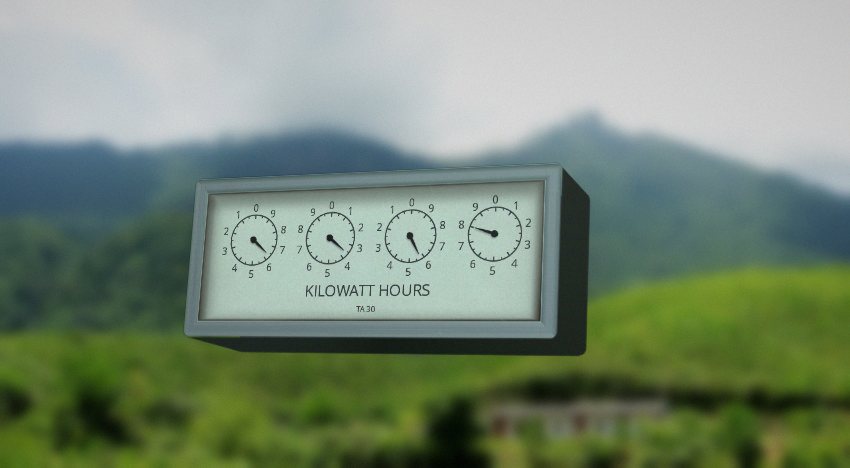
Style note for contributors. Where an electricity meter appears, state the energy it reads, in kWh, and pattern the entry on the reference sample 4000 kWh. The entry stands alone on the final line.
6358 kWh
